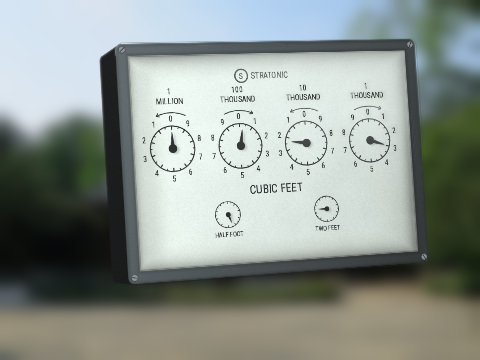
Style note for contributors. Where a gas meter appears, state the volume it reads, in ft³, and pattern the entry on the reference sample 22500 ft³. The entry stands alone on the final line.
2300 ft³
